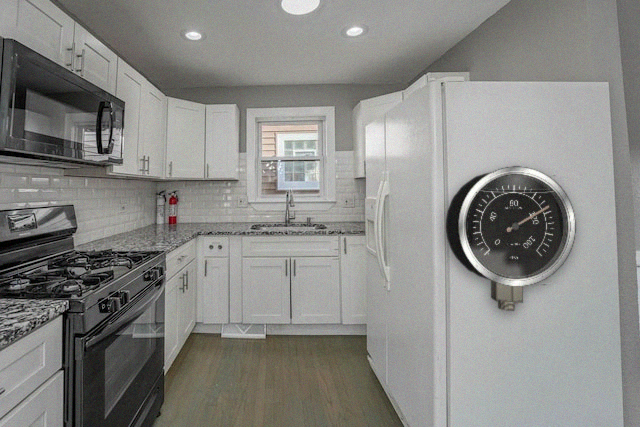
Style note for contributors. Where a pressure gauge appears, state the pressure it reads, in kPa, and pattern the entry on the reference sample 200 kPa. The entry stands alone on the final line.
115 kPa
